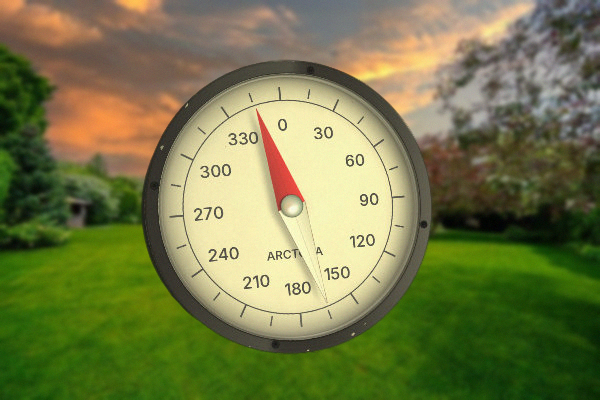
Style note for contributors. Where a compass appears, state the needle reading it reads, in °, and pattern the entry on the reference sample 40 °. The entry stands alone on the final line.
345 °
